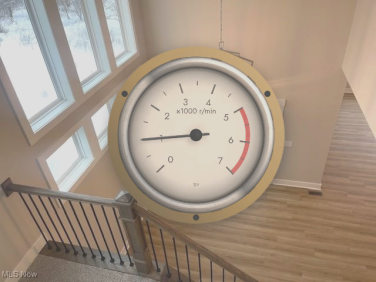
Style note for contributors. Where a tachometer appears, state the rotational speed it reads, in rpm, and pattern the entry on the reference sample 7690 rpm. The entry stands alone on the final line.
1000 rpm
